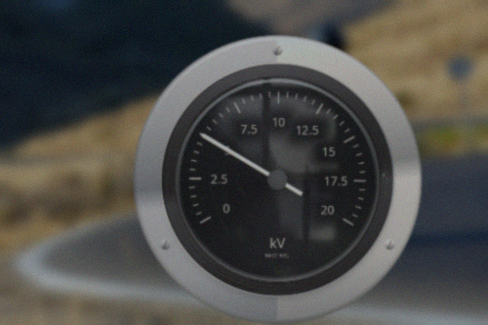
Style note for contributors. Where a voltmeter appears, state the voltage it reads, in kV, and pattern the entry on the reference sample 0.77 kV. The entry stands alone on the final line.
5 kV
